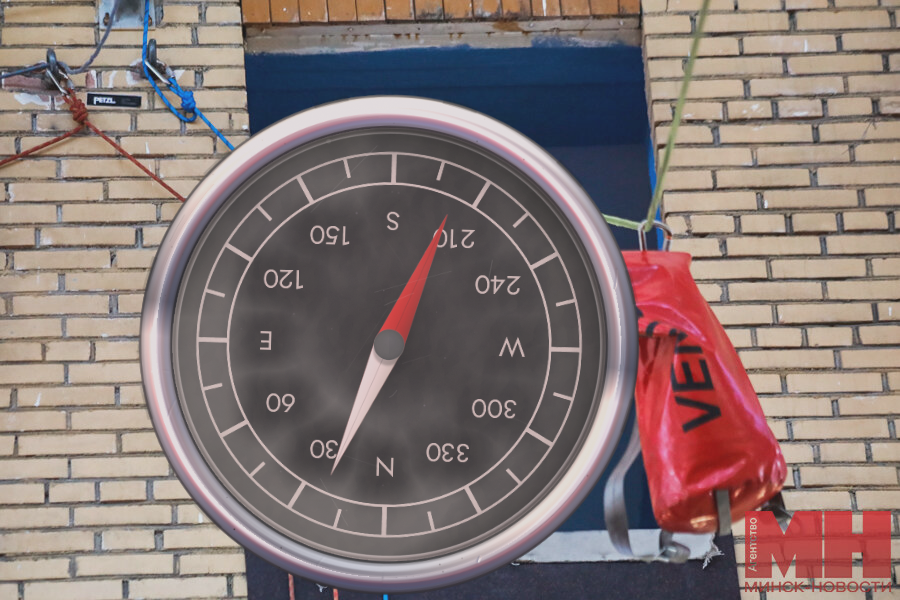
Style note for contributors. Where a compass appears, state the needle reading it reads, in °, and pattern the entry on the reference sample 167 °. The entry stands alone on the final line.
202.5 °
